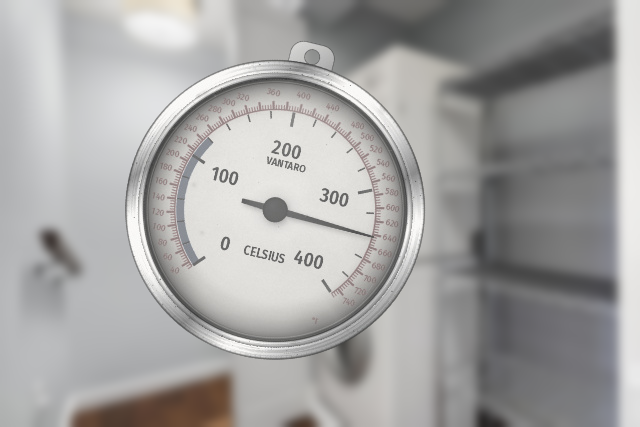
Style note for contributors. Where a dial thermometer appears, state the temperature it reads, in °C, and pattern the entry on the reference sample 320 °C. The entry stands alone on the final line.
340 °C
